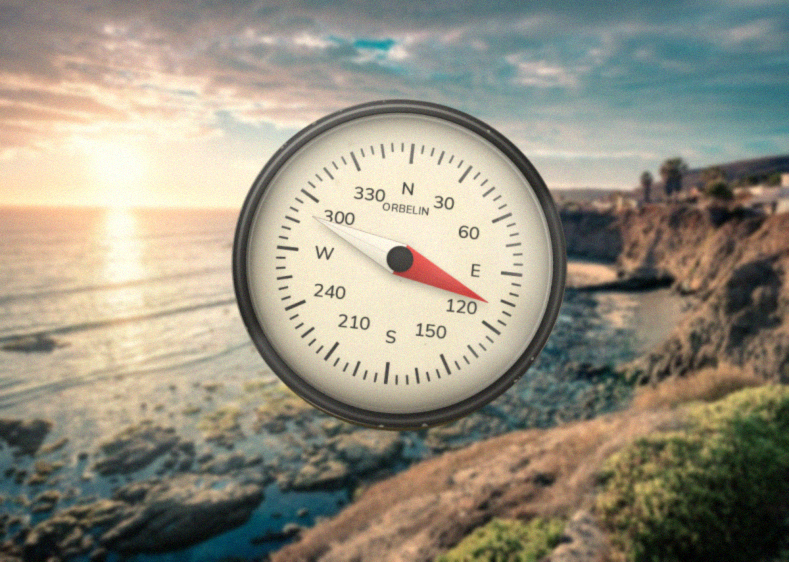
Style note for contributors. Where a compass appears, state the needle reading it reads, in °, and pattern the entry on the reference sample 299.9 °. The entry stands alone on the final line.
110 °
